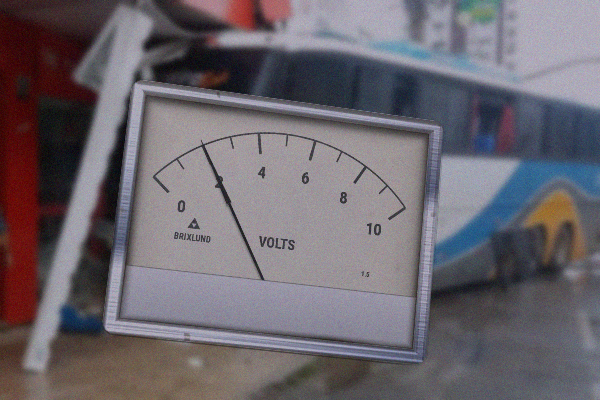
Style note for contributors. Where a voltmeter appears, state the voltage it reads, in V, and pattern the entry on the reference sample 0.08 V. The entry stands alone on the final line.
2 V
